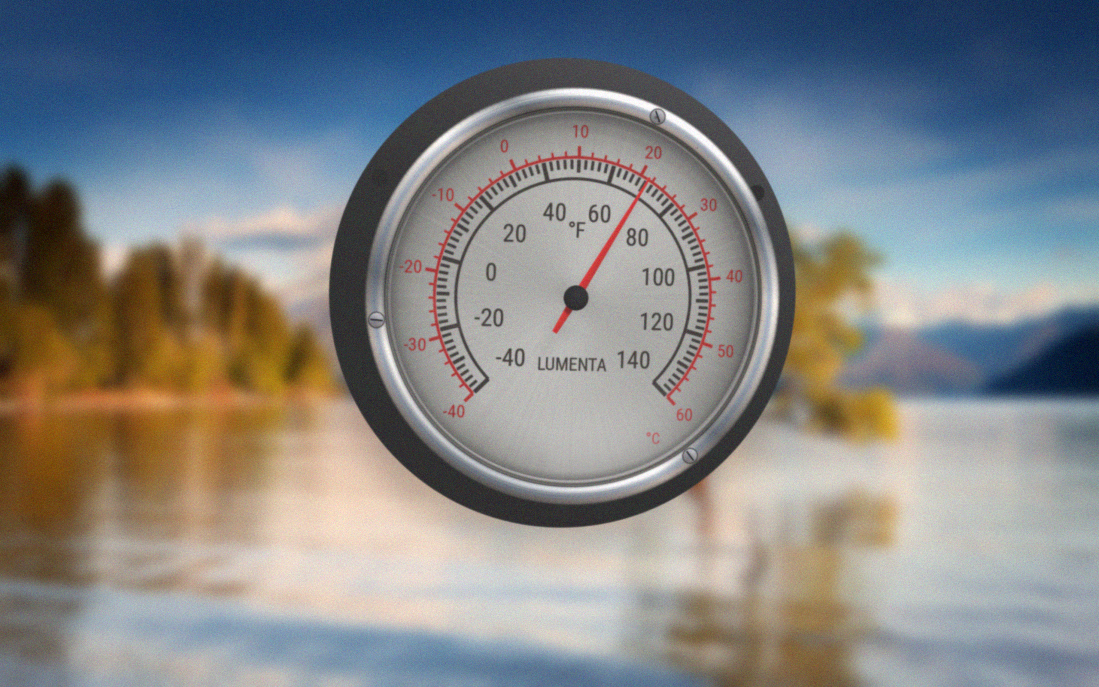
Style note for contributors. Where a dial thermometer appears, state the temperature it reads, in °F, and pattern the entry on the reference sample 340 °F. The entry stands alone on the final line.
70 °F
